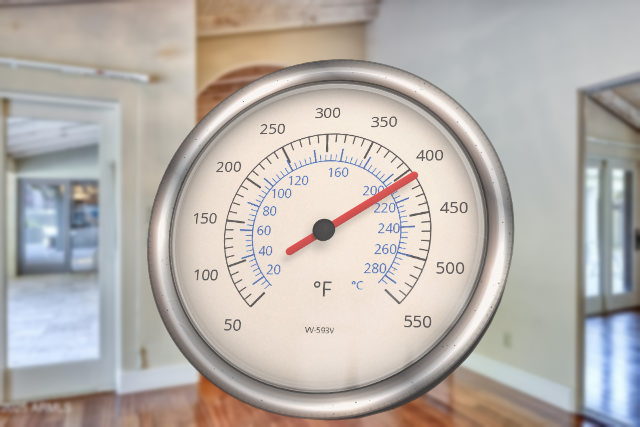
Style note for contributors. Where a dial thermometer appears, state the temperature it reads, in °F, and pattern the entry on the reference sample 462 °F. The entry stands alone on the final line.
410 °F
